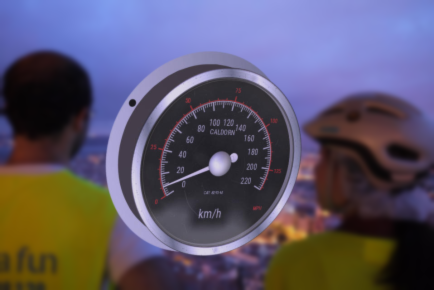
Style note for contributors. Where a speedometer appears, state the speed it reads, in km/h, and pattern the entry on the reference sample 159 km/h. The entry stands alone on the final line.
10 km/h
